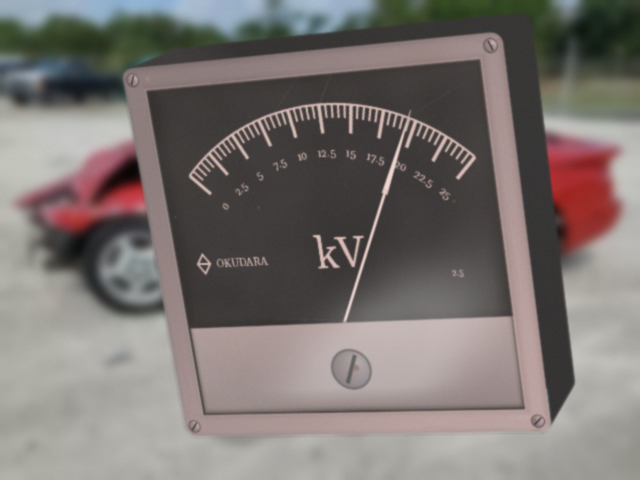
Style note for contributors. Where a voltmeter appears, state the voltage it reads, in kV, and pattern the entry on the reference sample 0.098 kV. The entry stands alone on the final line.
19.5 kV
